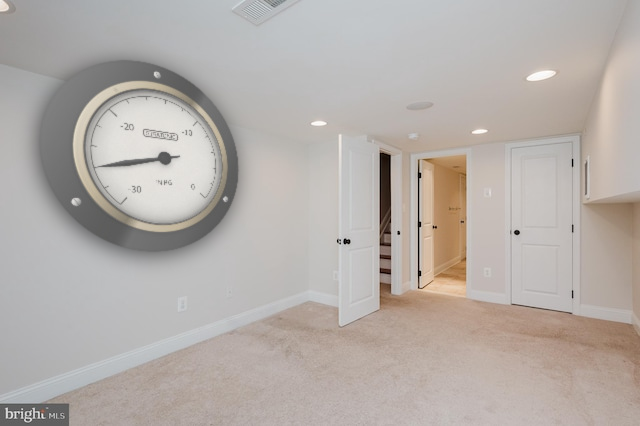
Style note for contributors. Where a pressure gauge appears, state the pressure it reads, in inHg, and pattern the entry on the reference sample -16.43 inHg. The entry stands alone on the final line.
-26 inHg
